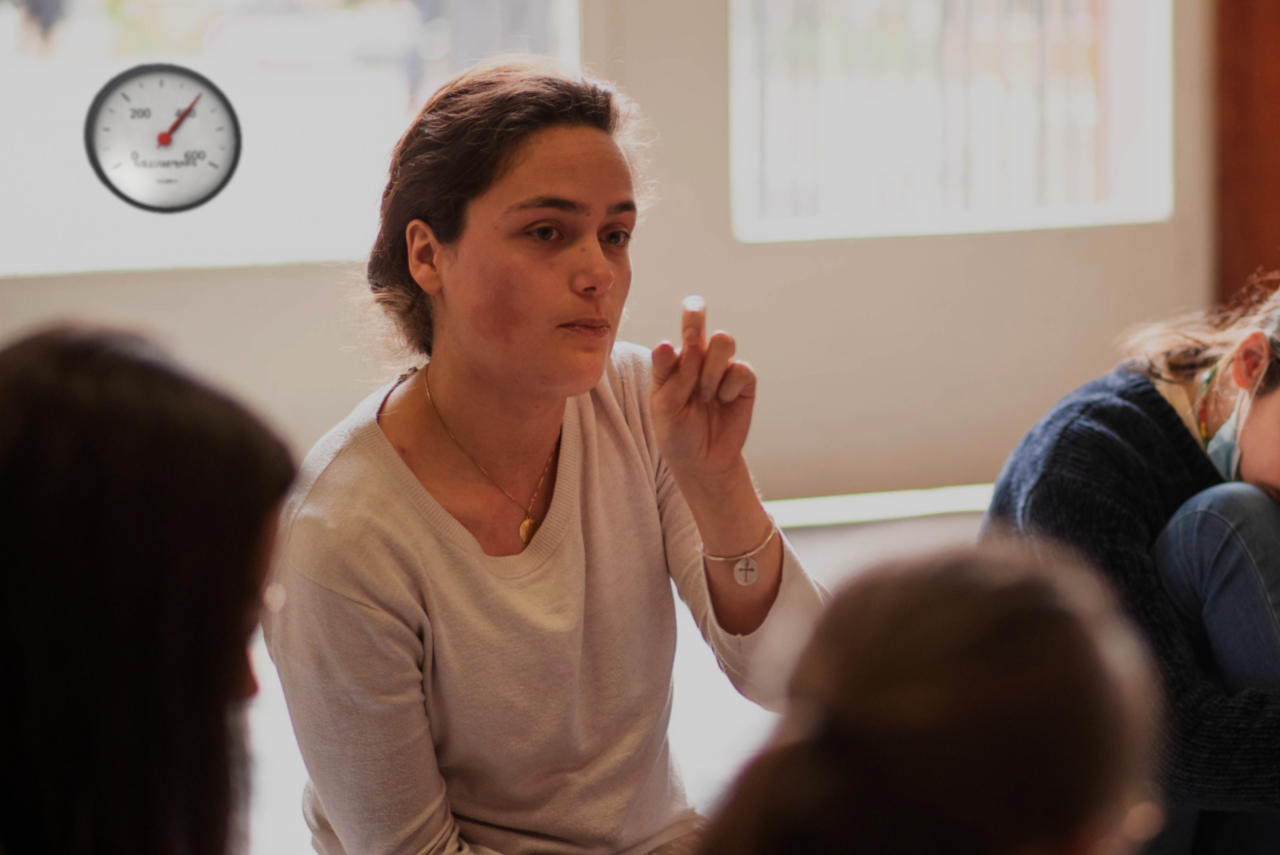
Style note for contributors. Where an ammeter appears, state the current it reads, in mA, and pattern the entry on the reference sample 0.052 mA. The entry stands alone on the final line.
400 mA
